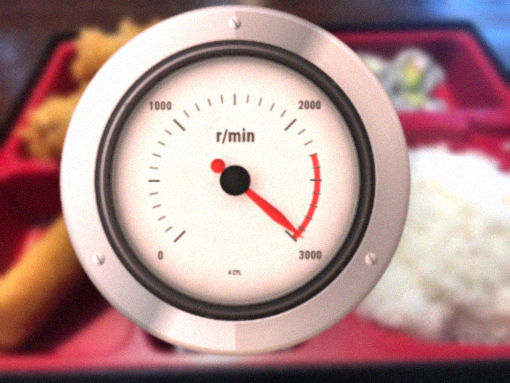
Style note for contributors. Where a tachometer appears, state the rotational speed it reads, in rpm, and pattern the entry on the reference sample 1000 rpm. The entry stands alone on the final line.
2950 rpm
